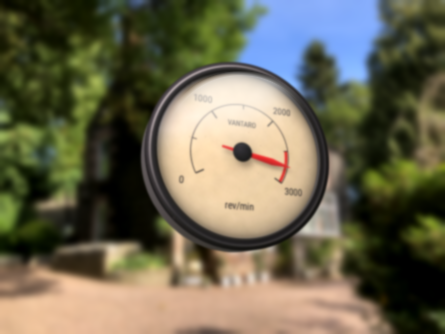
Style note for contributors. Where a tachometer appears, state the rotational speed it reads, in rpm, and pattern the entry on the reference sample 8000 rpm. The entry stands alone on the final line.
2750 rpm
